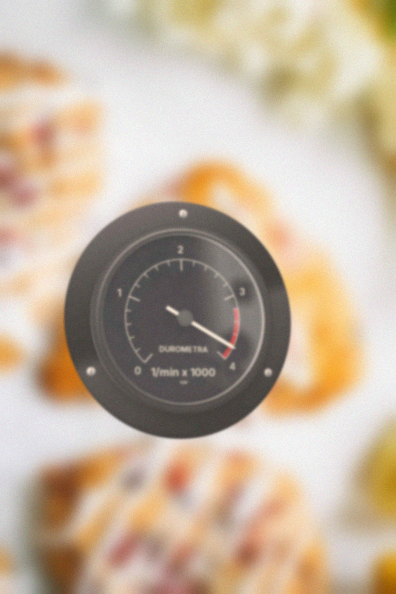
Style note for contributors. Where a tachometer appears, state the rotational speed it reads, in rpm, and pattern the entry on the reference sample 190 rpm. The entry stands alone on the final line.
3800 rpm
